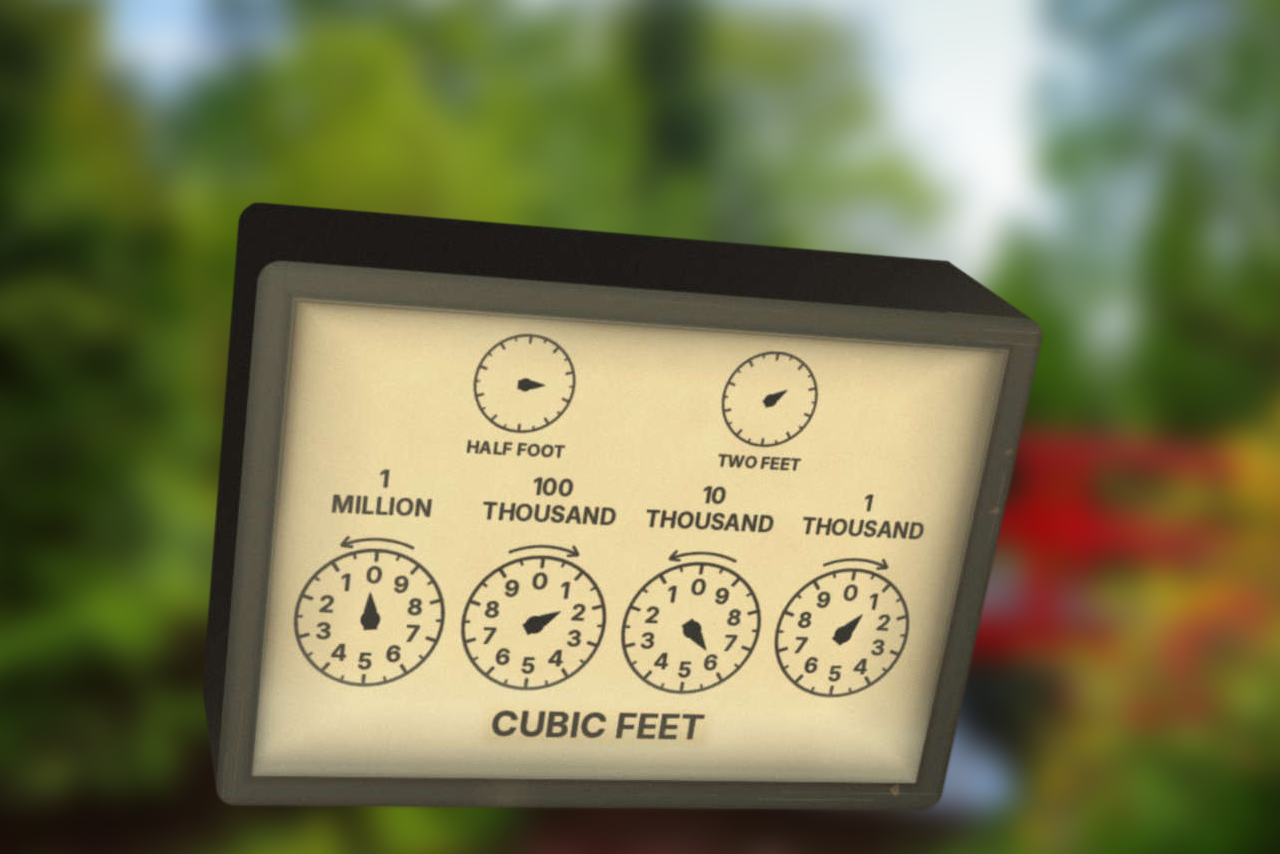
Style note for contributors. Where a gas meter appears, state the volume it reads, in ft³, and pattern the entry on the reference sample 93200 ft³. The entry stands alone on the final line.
16100 ft³
